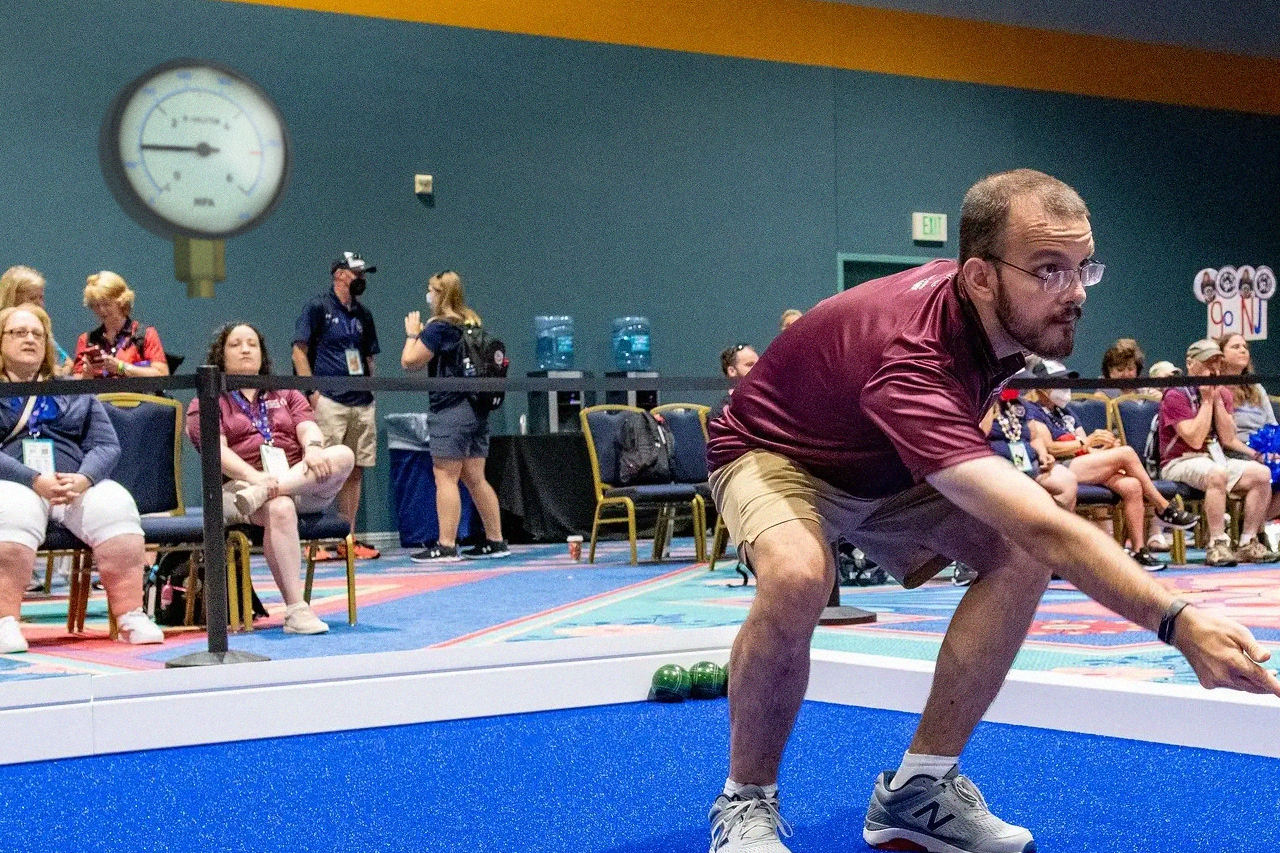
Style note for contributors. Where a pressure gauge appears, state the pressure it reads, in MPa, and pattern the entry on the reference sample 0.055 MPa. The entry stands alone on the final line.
1 MPa
